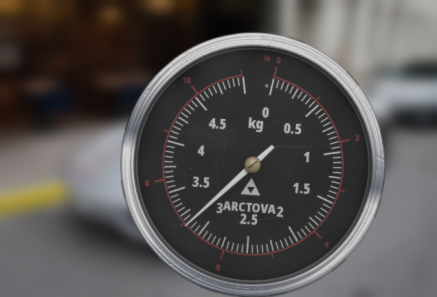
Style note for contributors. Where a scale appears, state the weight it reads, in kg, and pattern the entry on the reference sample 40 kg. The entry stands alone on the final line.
3.15 kg
